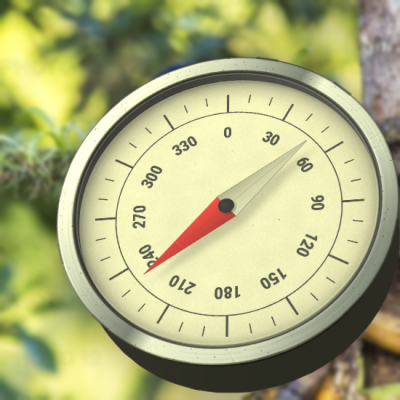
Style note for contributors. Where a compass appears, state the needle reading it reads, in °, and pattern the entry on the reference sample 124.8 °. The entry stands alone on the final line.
230 °
